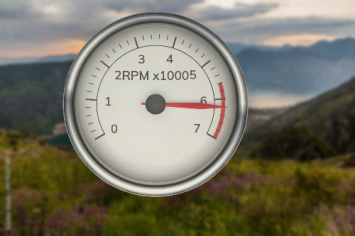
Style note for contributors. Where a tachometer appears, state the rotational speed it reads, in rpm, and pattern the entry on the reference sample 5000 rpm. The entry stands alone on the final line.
6200 rpm
